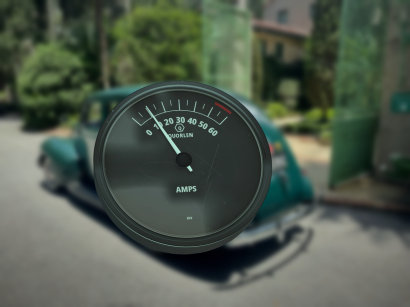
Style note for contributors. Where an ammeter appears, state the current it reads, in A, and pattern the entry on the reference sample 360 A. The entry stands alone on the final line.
10 A
